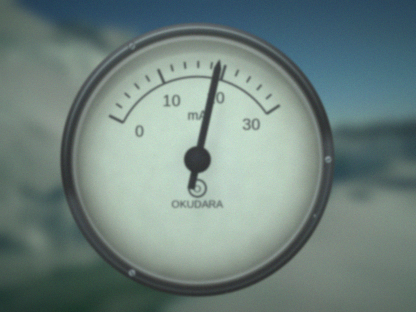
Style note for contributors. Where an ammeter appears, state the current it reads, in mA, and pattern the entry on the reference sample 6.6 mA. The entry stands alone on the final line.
19 mA
